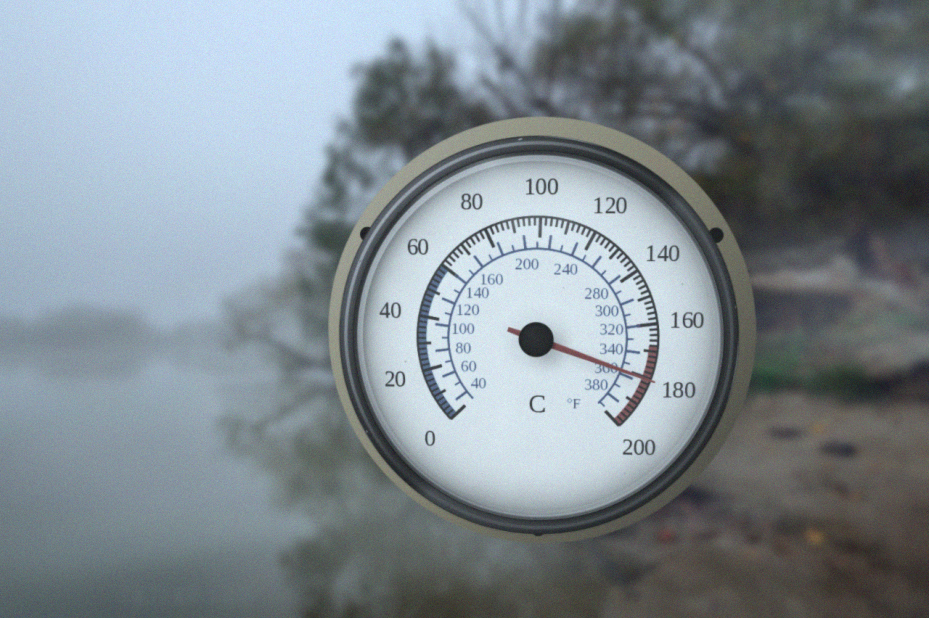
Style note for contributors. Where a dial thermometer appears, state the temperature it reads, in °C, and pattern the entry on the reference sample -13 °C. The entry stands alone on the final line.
180 °C
